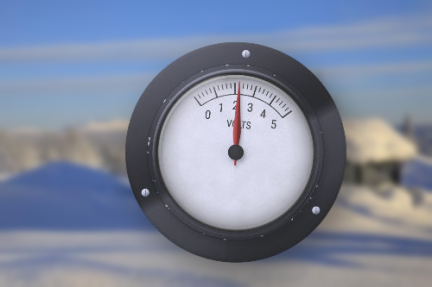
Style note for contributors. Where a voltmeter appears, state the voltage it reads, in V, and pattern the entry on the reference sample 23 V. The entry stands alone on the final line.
2.2 V
